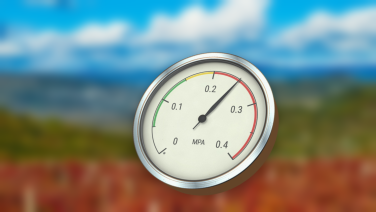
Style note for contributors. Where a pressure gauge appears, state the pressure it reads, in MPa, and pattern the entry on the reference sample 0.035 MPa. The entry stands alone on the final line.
0.25 MPa
